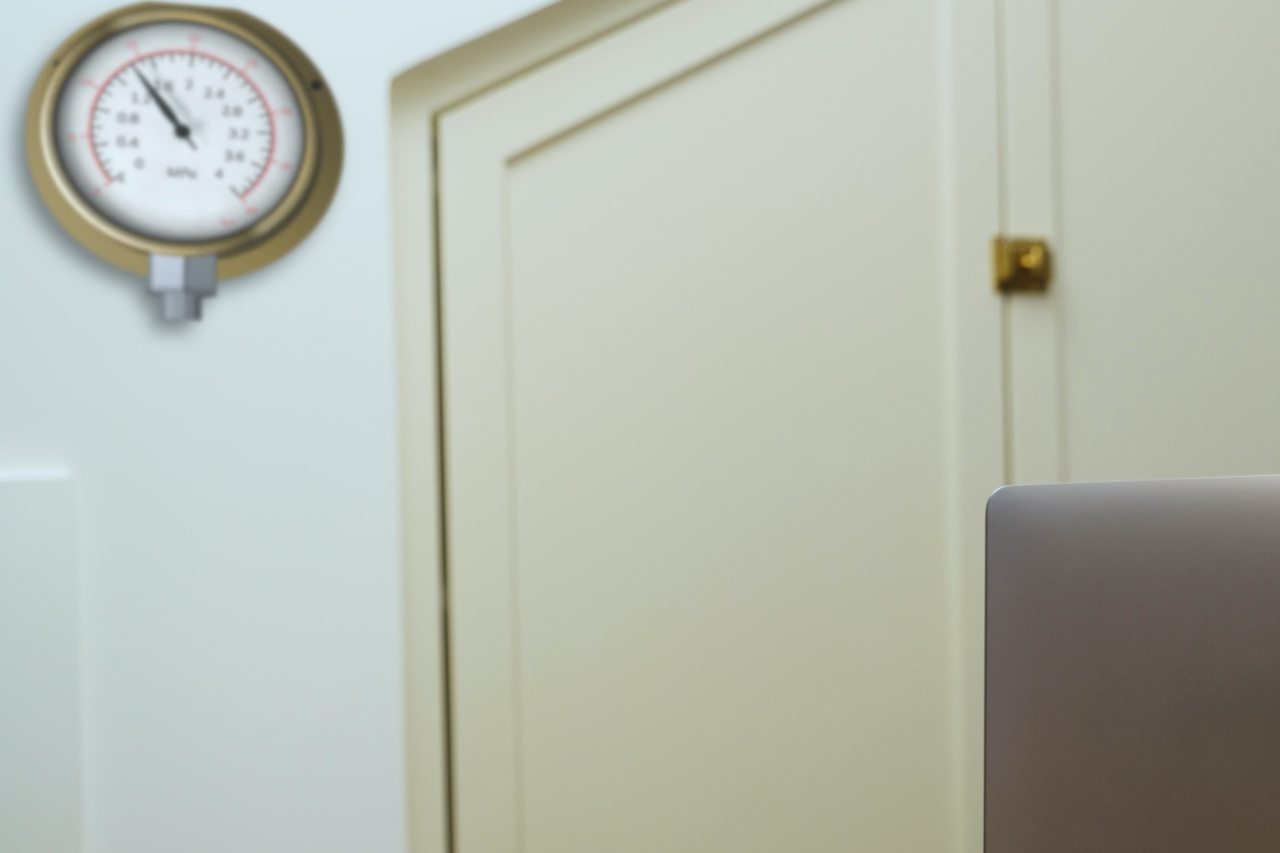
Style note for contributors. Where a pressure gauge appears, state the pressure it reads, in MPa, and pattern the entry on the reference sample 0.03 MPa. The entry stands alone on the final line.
1.4 MPa
